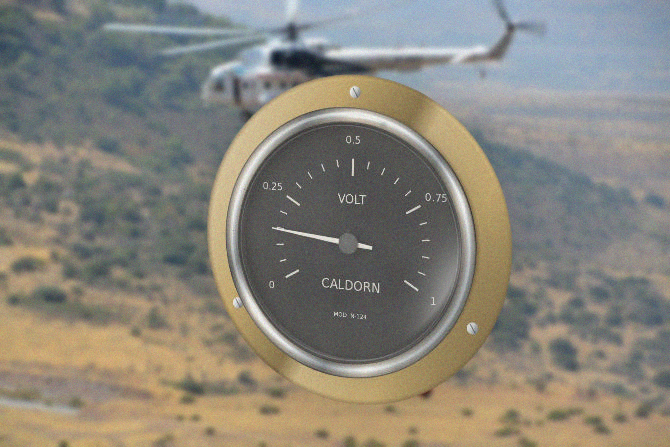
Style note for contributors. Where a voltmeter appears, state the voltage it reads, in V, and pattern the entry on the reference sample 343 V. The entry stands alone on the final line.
0.15 V
